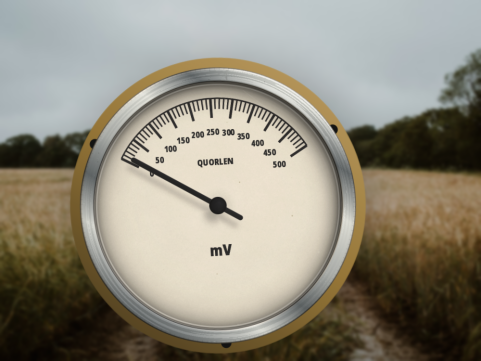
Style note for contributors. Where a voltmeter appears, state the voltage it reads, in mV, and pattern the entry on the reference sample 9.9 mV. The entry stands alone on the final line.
10 mV
